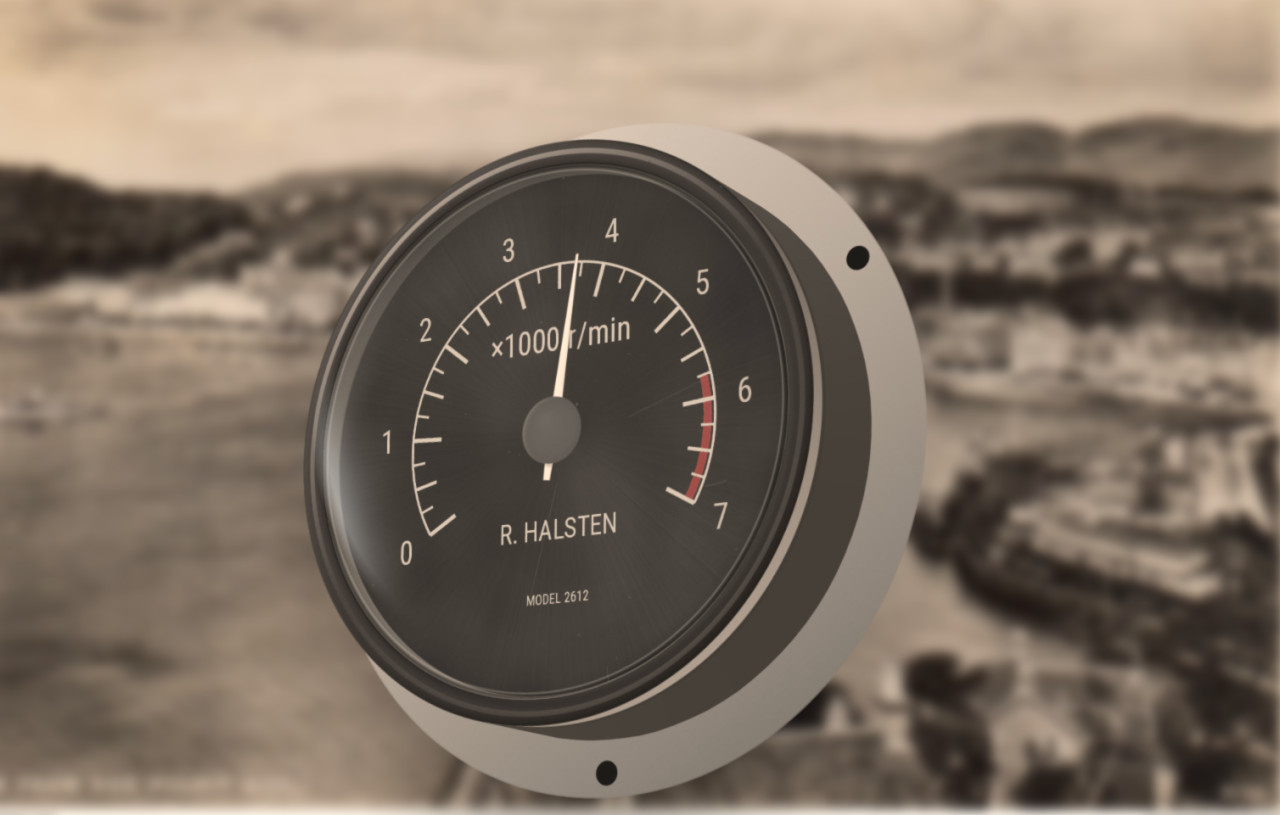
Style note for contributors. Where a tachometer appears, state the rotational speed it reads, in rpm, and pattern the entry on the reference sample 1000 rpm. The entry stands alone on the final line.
3750 rpm
